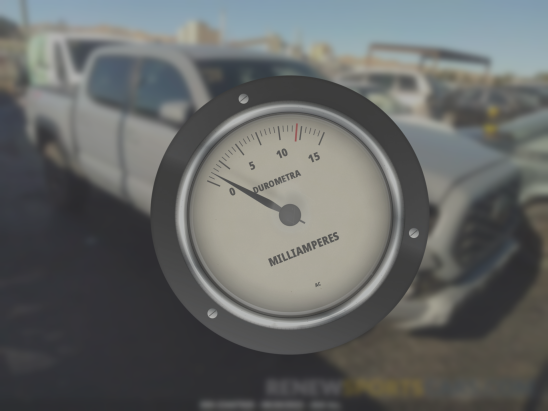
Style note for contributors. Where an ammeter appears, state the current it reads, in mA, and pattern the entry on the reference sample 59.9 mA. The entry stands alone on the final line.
1 mA
